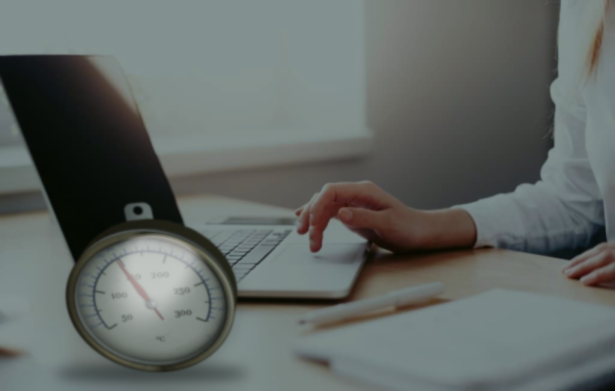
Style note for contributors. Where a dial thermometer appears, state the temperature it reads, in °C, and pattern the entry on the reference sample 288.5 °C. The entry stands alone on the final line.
150 °C
